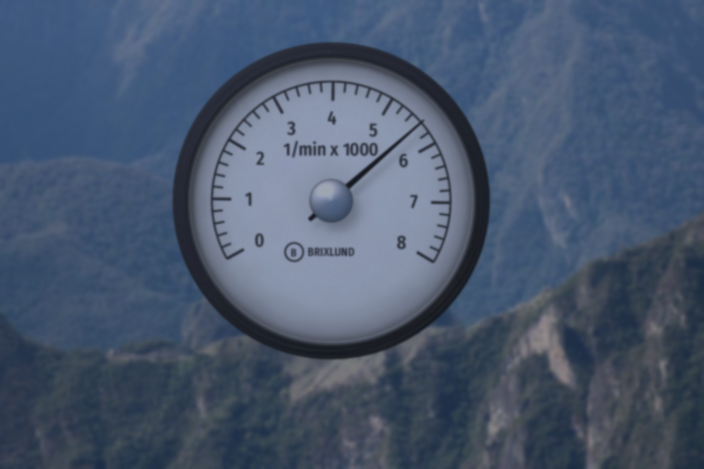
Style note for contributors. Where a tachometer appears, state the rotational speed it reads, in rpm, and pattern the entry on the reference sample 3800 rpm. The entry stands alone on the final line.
5600 rpm
